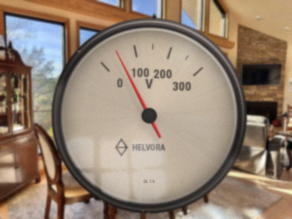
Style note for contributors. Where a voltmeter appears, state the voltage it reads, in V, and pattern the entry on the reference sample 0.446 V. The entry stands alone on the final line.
50 V
